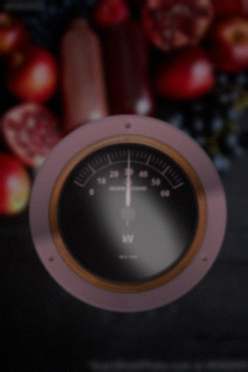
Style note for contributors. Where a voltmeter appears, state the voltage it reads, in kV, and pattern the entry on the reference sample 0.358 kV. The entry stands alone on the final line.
30 kV
